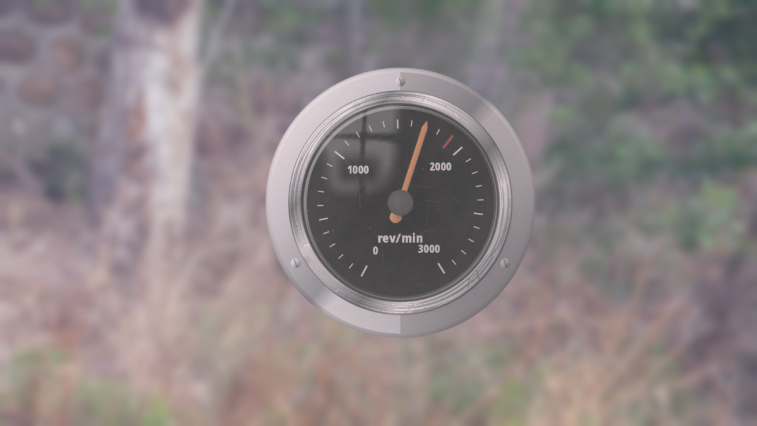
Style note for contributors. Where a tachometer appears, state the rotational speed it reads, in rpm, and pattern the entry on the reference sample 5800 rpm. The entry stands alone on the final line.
1700 rpm
